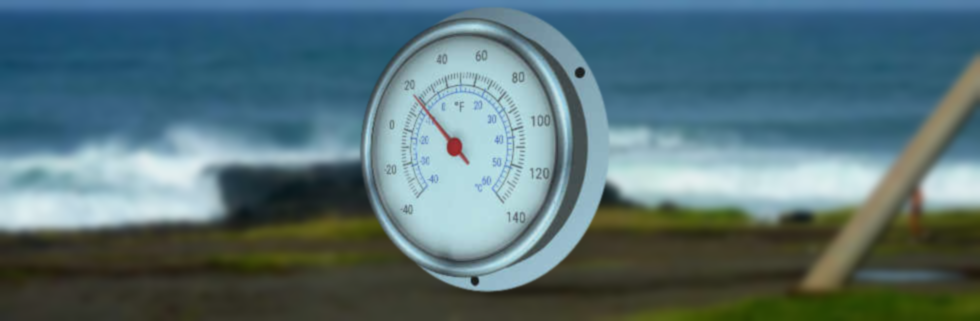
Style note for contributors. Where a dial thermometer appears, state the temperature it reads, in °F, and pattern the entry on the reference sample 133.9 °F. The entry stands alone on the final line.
20 °F
